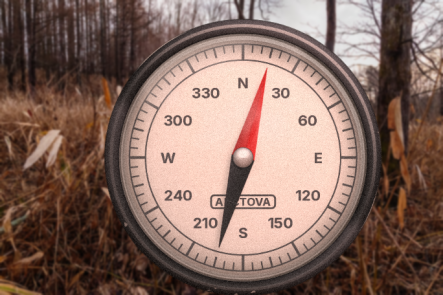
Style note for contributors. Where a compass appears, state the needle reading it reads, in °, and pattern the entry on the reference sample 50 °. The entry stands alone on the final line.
15 °
